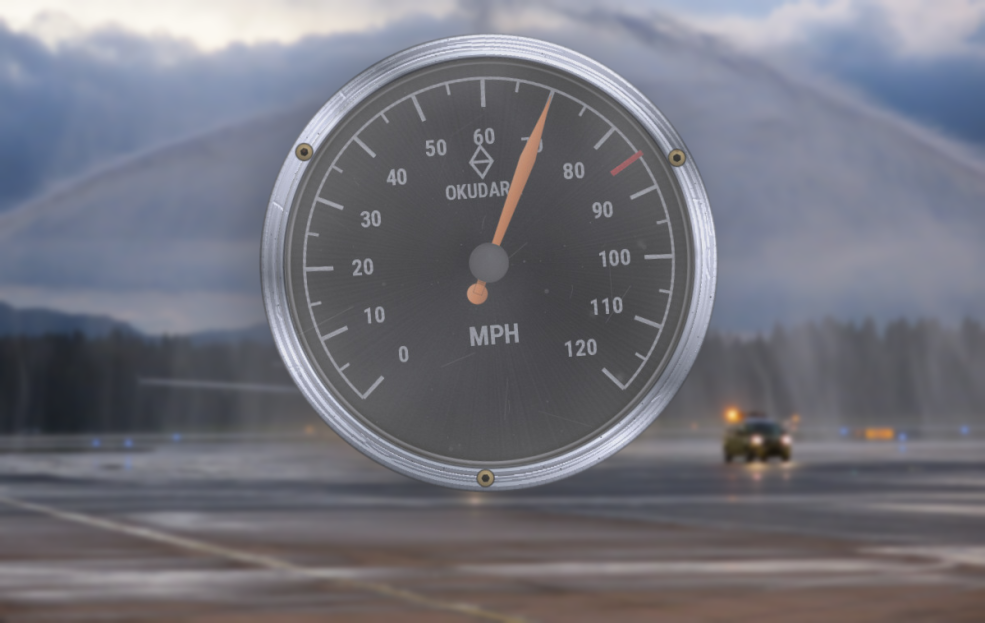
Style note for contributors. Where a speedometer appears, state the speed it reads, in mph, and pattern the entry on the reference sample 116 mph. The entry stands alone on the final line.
70 mph
